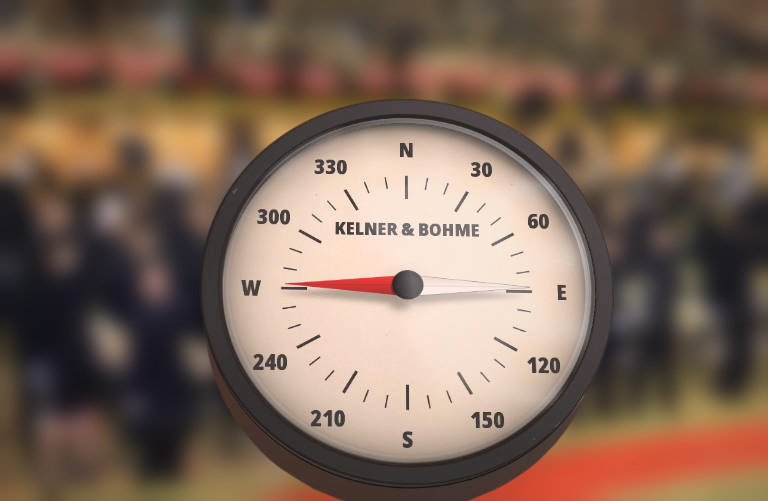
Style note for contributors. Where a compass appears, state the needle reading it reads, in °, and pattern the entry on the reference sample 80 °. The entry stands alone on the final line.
270 °
